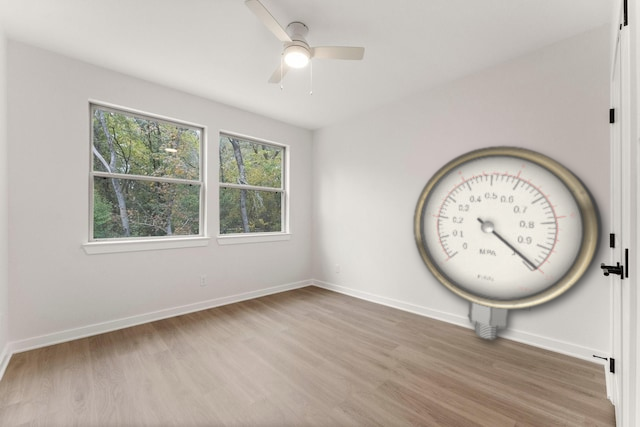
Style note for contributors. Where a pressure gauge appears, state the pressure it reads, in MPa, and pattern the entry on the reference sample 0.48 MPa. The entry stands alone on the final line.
0.98 MPa
